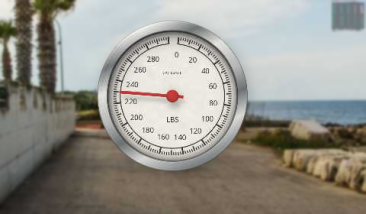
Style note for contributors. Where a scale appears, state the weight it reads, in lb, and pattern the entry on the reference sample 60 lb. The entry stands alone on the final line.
230 lb
